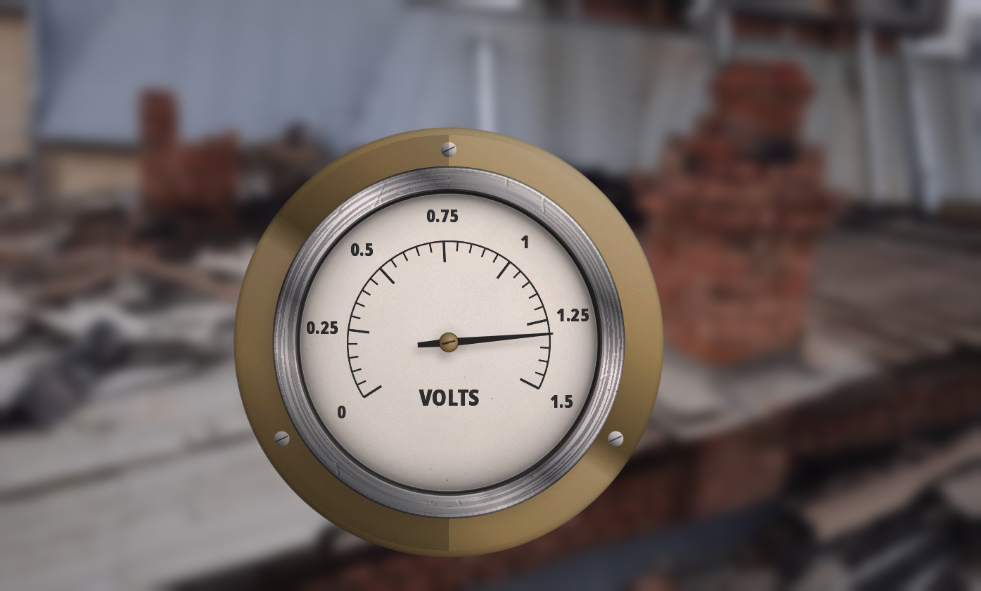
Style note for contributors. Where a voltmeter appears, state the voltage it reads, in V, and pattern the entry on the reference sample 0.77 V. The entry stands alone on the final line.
1.3 V
